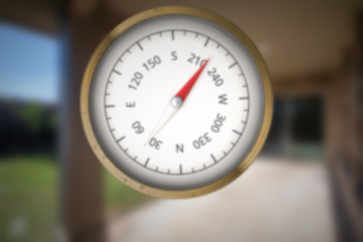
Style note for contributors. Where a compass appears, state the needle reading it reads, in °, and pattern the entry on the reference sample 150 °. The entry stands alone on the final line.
220 °
